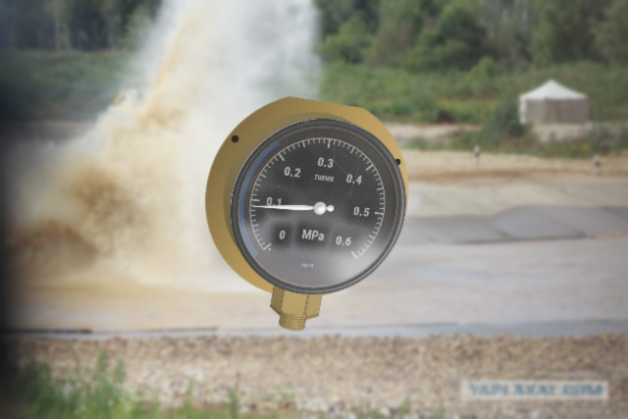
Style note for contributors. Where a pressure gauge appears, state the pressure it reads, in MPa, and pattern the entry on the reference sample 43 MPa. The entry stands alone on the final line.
0.09 MPa
